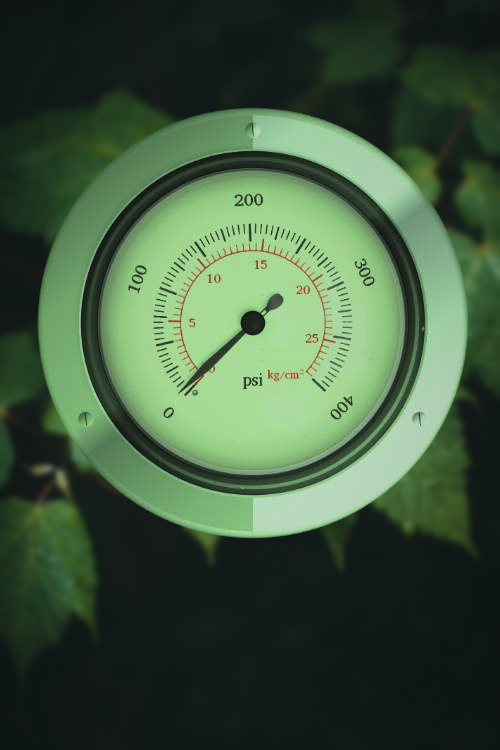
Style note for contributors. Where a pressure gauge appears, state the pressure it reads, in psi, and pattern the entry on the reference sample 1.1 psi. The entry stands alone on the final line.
5 psi
